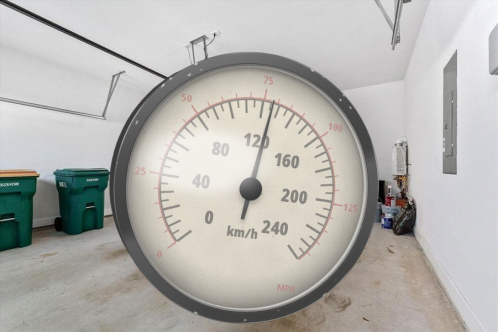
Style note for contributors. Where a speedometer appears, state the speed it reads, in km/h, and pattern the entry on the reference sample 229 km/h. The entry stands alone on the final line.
125 km/h
